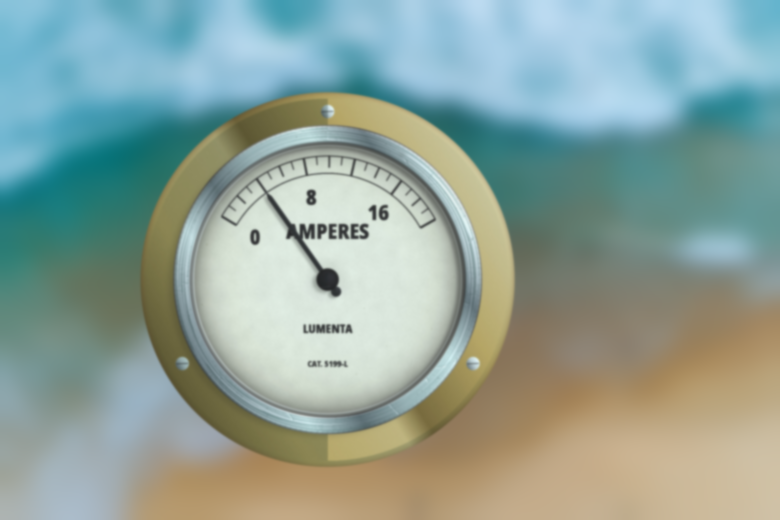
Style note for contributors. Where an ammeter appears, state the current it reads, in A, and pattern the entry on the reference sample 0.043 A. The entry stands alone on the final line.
4 A
